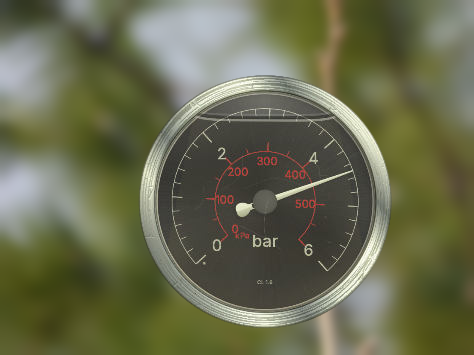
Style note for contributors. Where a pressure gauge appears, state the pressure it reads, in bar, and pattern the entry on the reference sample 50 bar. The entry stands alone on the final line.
4.5 bar
